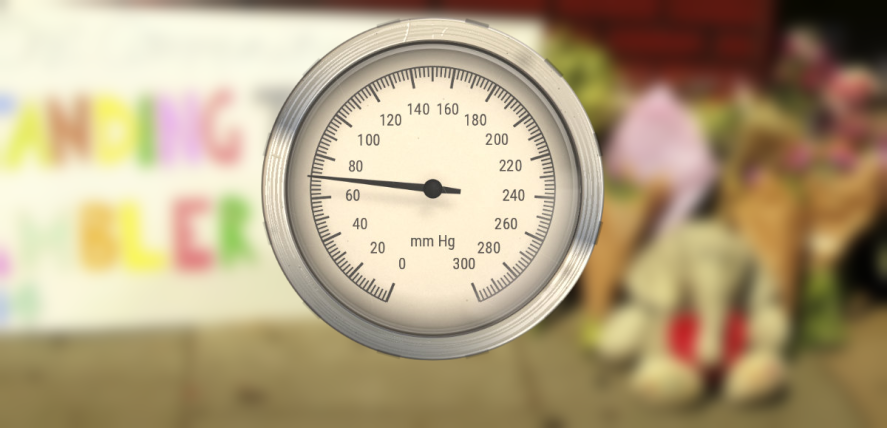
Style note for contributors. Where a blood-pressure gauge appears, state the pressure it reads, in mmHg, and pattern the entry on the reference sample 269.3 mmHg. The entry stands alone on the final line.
70 mmHg
